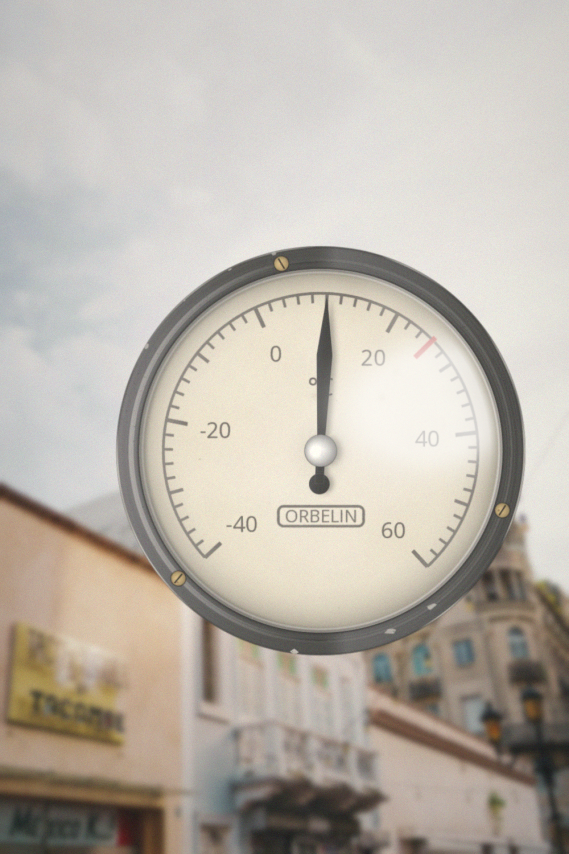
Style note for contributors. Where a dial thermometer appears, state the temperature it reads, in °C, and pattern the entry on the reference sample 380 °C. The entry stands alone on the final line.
10 °C
